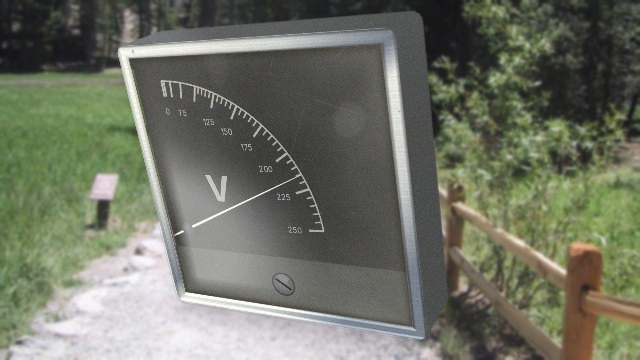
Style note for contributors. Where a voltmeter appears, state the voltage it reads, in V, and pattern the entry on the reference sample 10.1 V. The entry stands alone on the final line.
215 V
